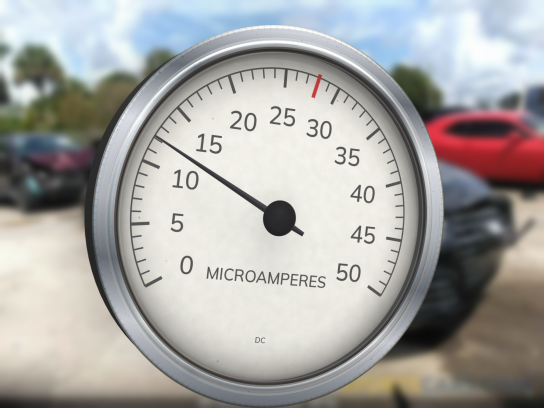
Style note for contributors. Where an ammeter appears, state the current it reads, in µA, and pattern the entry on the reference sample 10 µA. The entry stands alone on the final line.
12 µA
